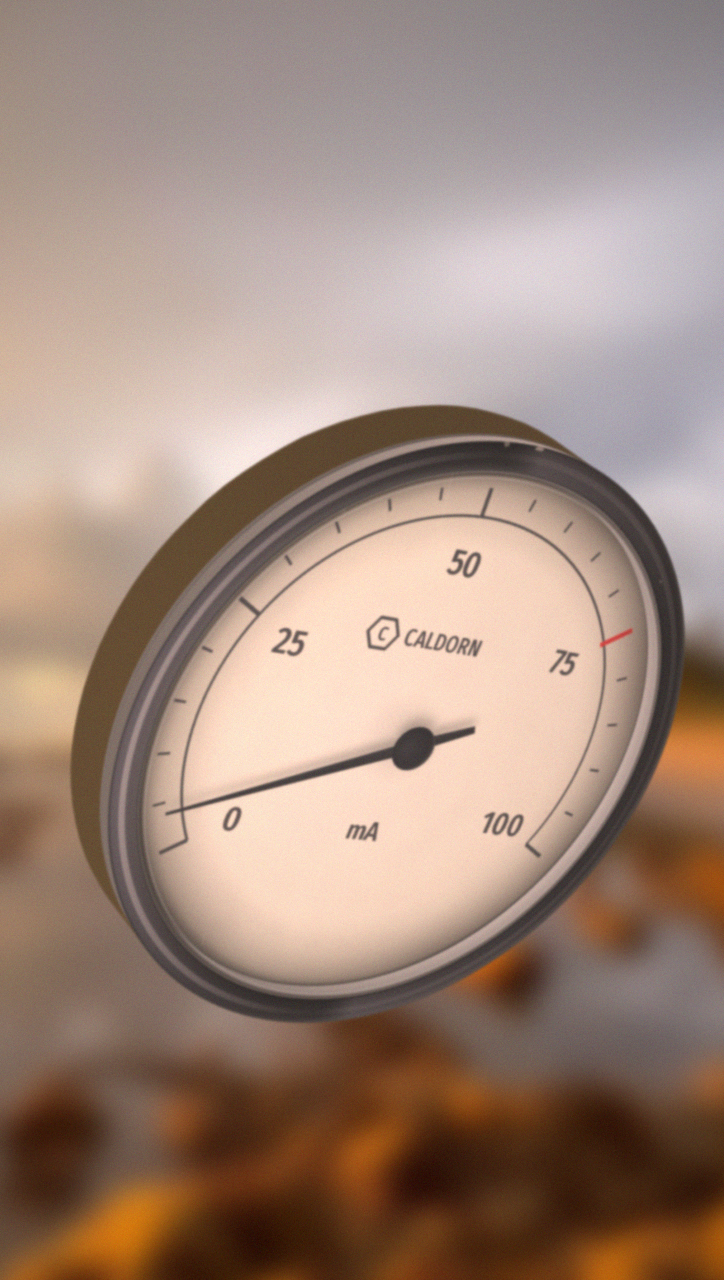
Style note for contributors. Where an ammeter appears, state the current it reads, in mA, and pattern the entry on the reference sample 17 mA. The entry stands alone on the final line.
5 mA
